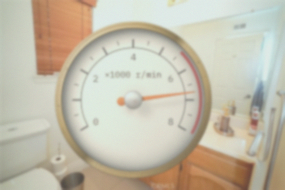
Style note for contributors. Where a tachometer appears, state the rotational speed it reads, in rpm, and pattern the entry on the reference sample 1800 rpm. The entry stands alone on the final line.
6750 rpm
